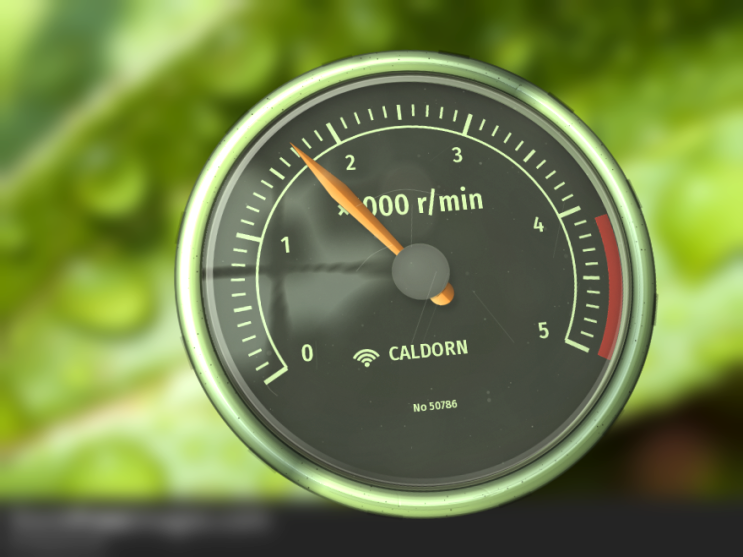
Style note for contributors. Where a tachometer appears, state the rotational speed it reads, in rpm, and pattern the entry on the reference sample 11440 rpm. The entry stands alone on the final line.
1700 rpm
